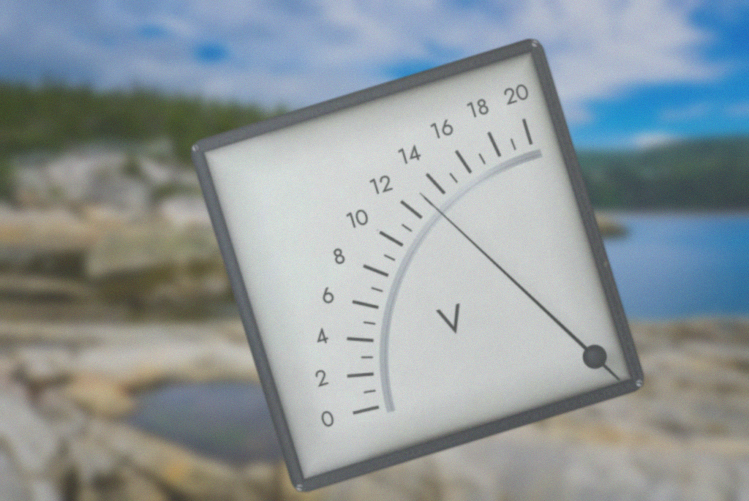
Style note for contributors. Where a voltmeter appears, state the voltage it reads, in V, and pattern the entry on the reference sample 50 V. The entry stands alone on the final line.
13 V
